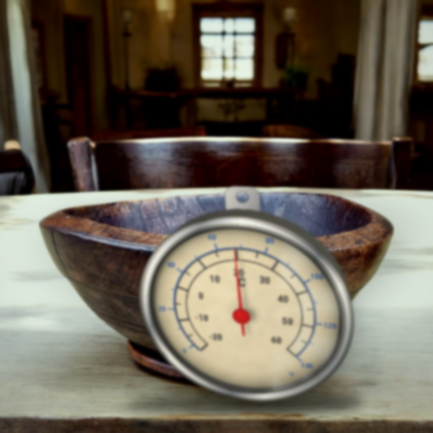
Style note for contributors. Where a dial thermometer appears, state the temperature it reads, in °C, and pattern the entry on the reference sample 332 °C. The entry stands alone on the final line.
20 °C
